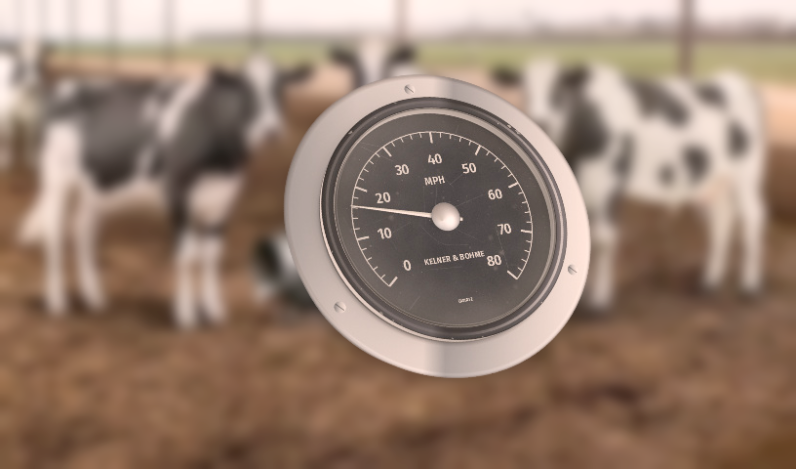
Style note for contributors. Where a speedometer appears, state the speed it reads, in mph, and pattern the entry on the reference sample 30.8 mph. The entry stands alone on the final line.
16 mph
